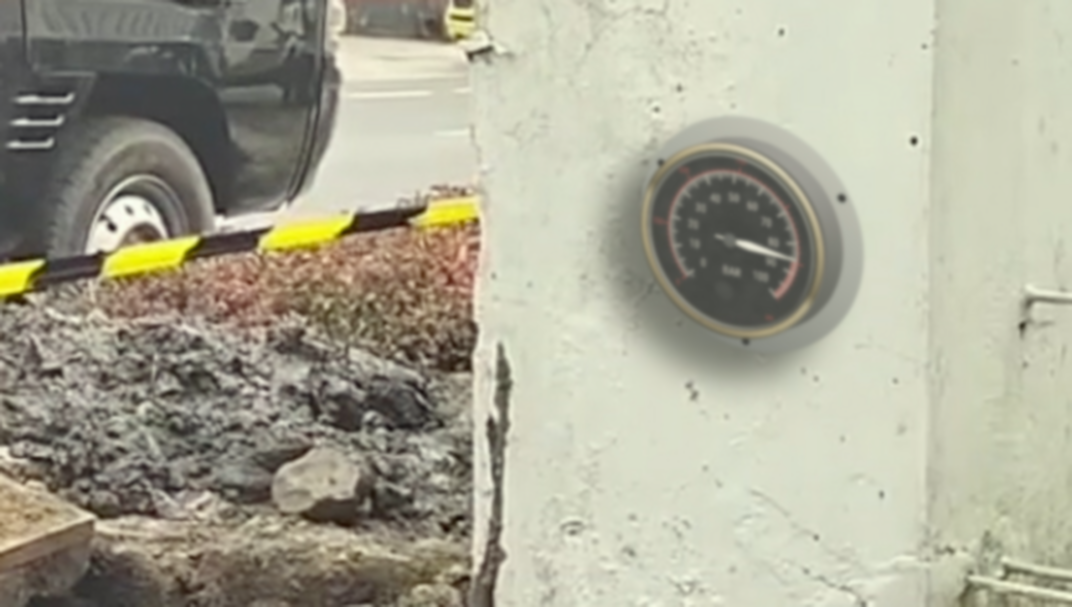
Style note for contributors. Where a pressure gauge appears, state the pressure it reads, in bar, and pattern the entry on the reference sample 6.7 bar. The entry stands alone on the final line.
85 bar
